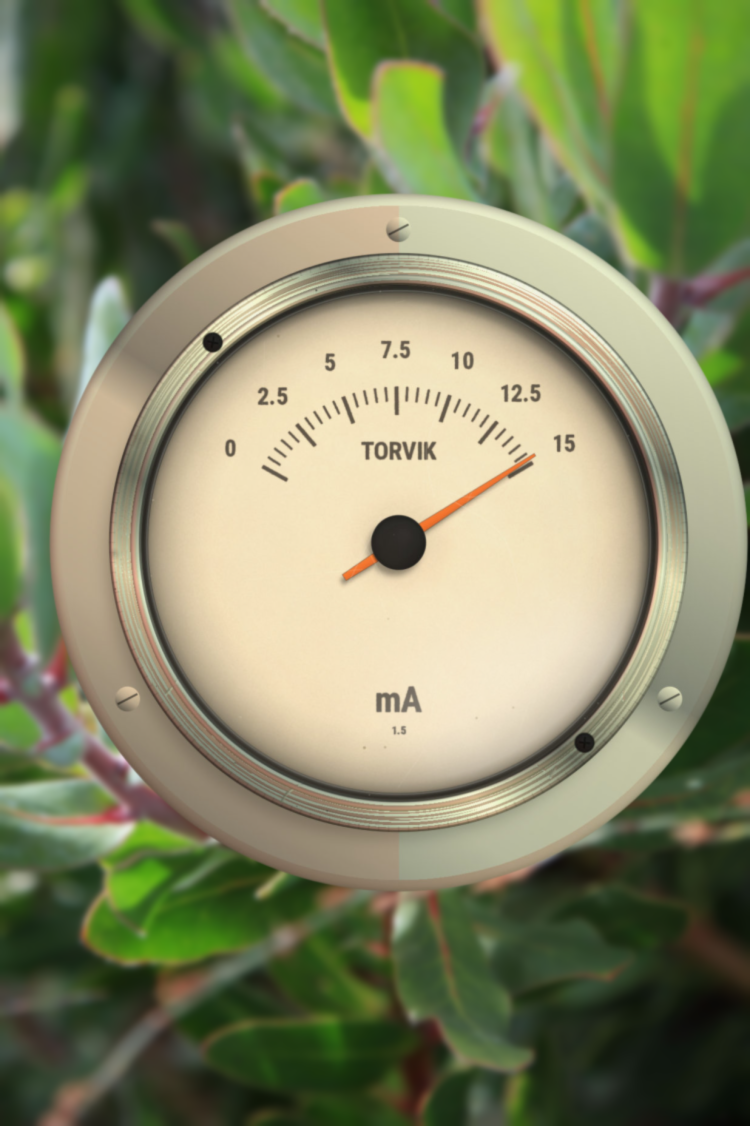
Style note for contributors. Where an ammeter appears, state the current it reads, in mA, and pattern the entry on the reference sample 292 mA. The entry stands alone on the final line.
14.75 mA
